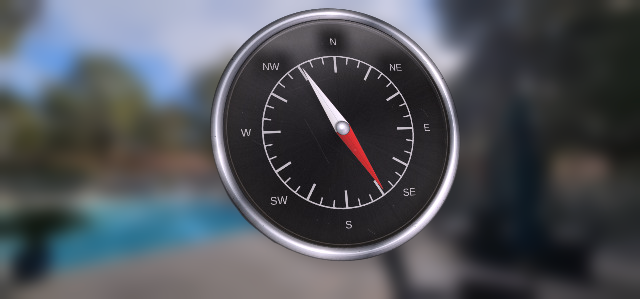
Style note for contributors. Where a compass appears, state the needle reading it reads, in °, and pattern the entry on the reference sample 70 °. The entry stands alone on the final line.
150 °
